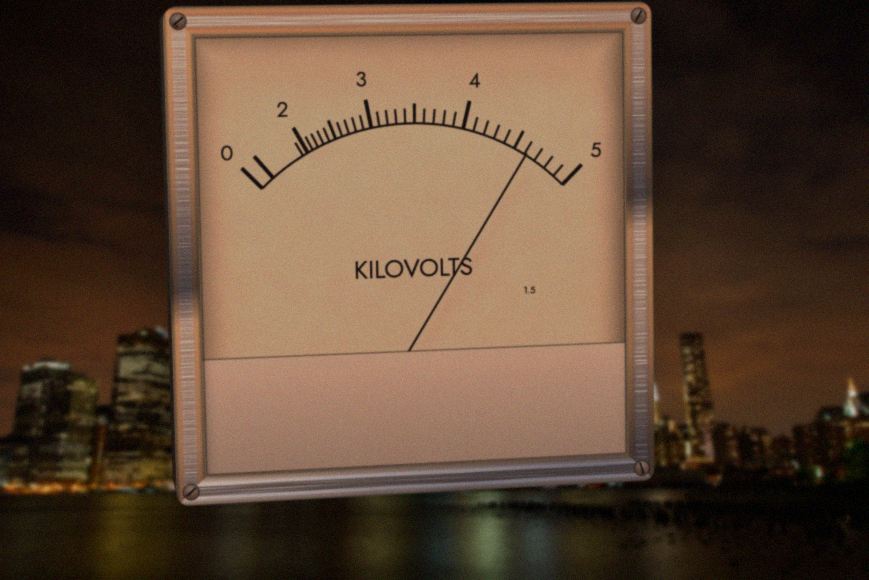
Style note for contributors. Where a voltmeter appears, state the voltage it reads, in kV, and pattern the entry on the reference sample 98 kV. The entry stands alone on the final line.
4.6 kV
